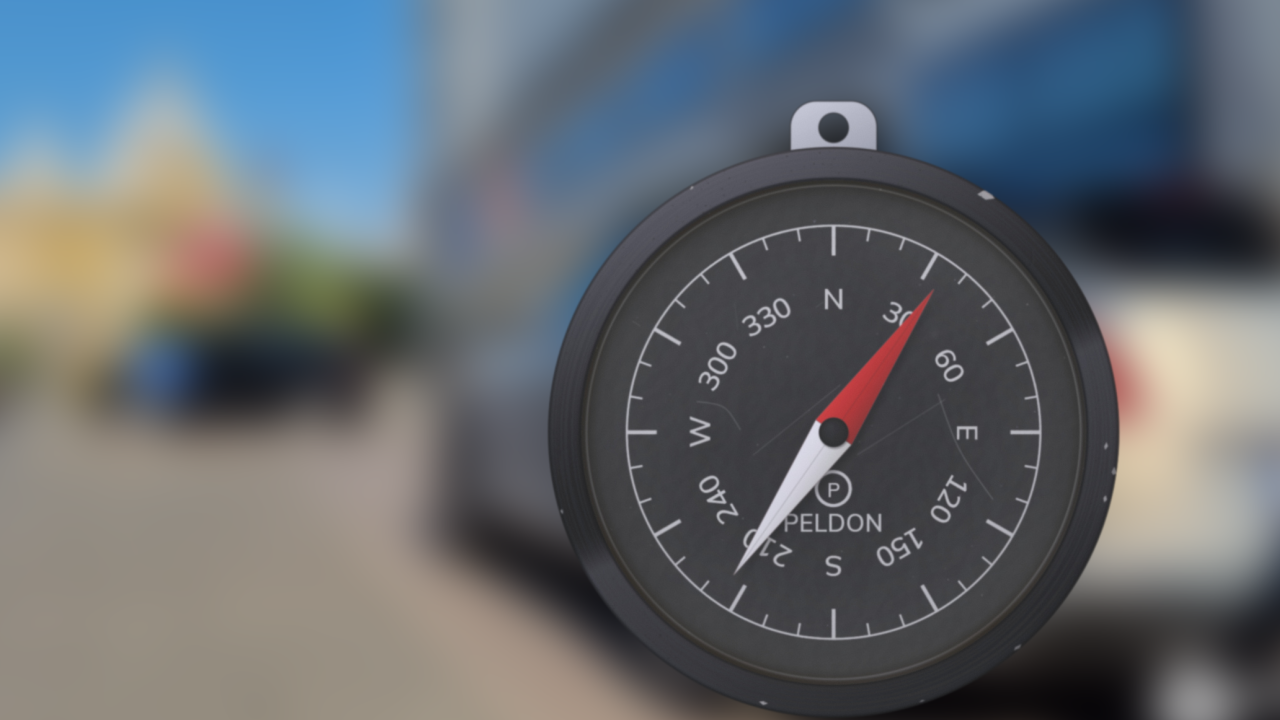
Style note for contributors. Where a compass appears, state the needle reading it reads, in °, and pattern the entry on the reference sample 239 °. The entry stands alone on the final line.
35 °
